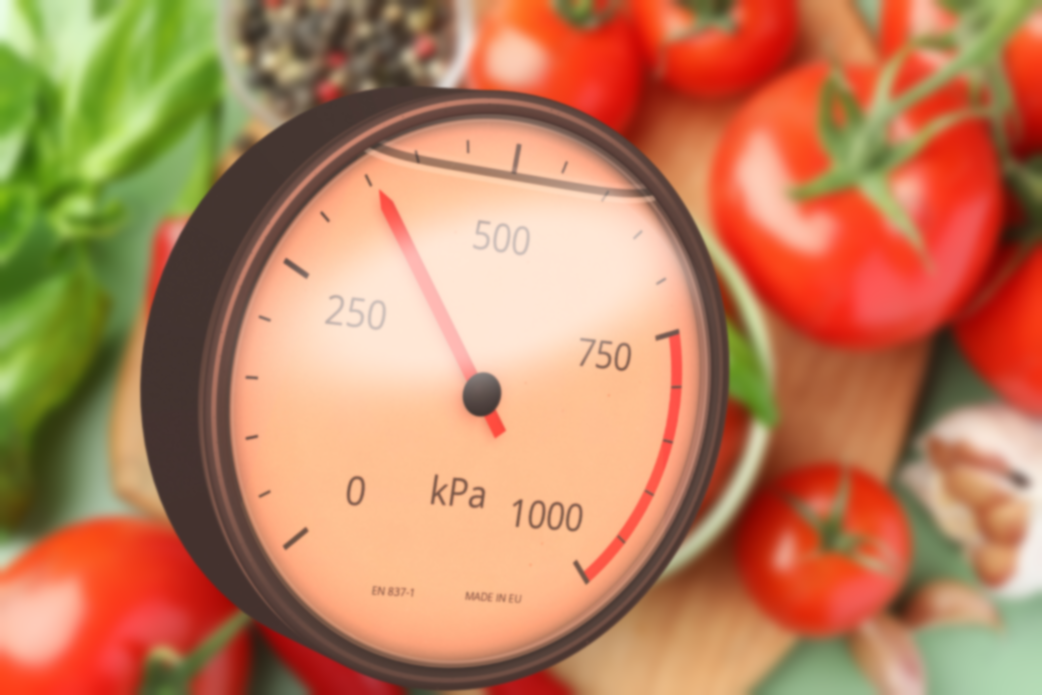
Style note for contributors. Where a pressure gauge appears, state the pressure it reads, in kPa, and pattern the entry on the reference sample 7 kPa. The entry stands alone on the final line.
350 kPa
